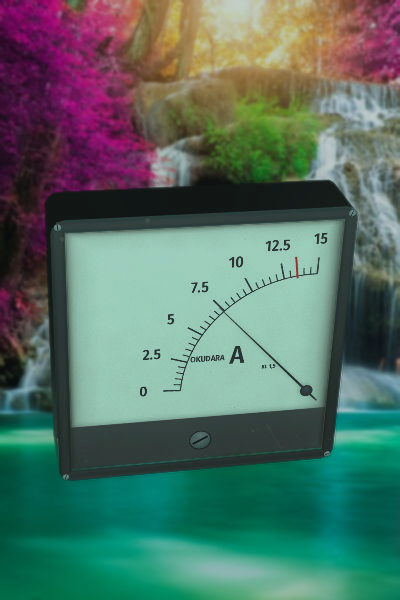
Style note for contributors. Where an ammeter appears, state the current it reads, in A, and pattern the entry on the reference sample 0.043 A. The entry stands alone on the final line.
7.5 A
